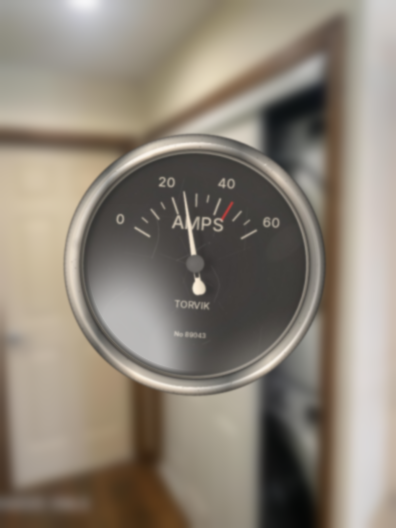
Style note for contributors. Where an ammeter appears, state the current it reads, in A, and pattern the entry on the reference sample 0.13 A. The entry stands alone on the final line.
25 A
